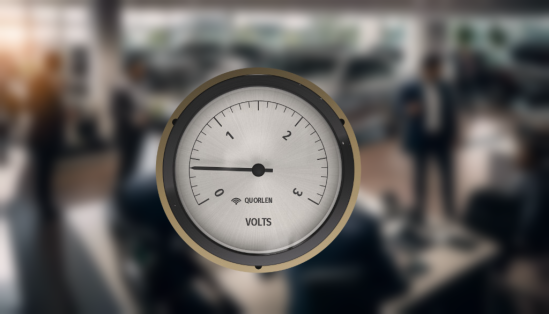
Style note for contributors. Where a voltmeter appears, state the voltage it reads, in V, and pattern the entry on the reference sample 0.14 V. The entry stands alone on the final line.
0.4 V
